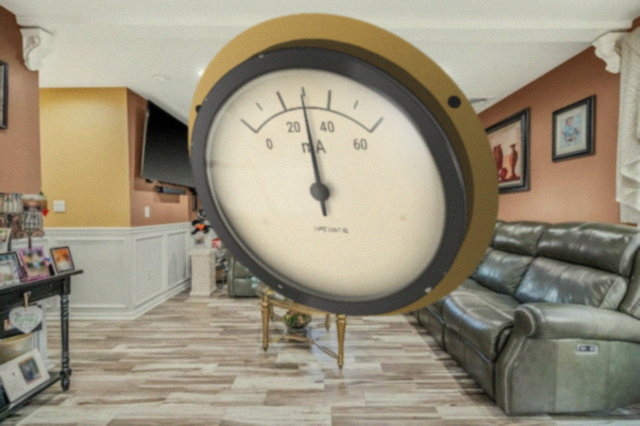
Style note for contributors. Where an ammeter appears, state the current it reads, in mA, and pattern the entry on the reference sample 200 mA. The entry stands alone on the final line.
30 mA
